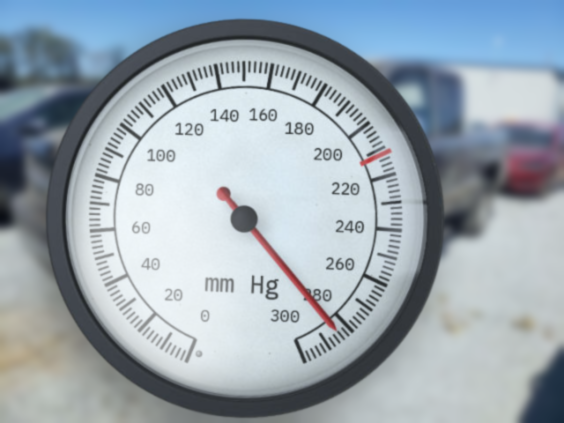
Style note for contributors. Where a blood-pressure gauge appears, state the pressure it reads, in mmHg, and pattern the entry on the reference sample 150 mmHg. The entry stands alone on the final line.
284 mmHg
